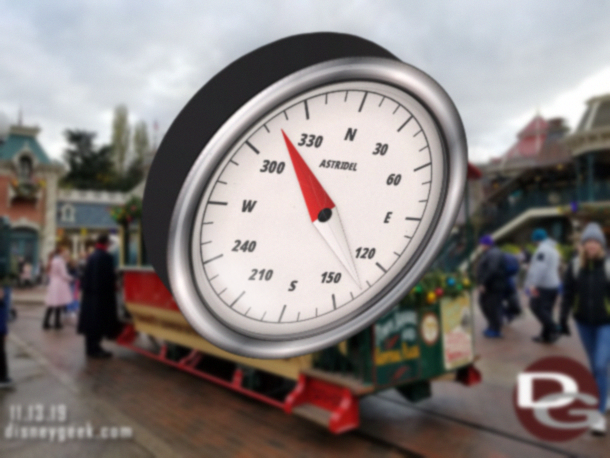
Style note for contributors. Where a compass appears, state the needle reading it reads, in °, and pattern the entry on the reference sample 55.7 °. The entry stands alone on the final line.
315 °
